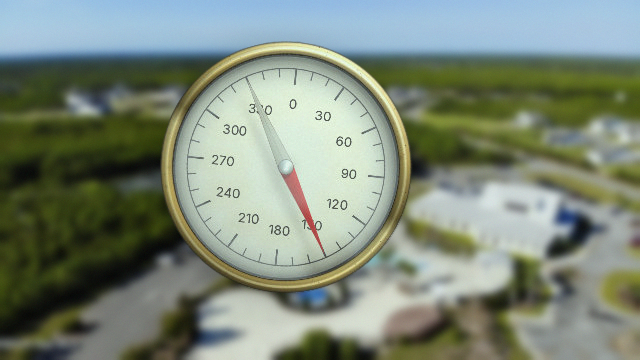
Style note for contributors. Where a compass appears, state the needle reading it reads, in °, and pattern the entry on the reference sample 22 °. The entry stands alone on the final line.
150 °
